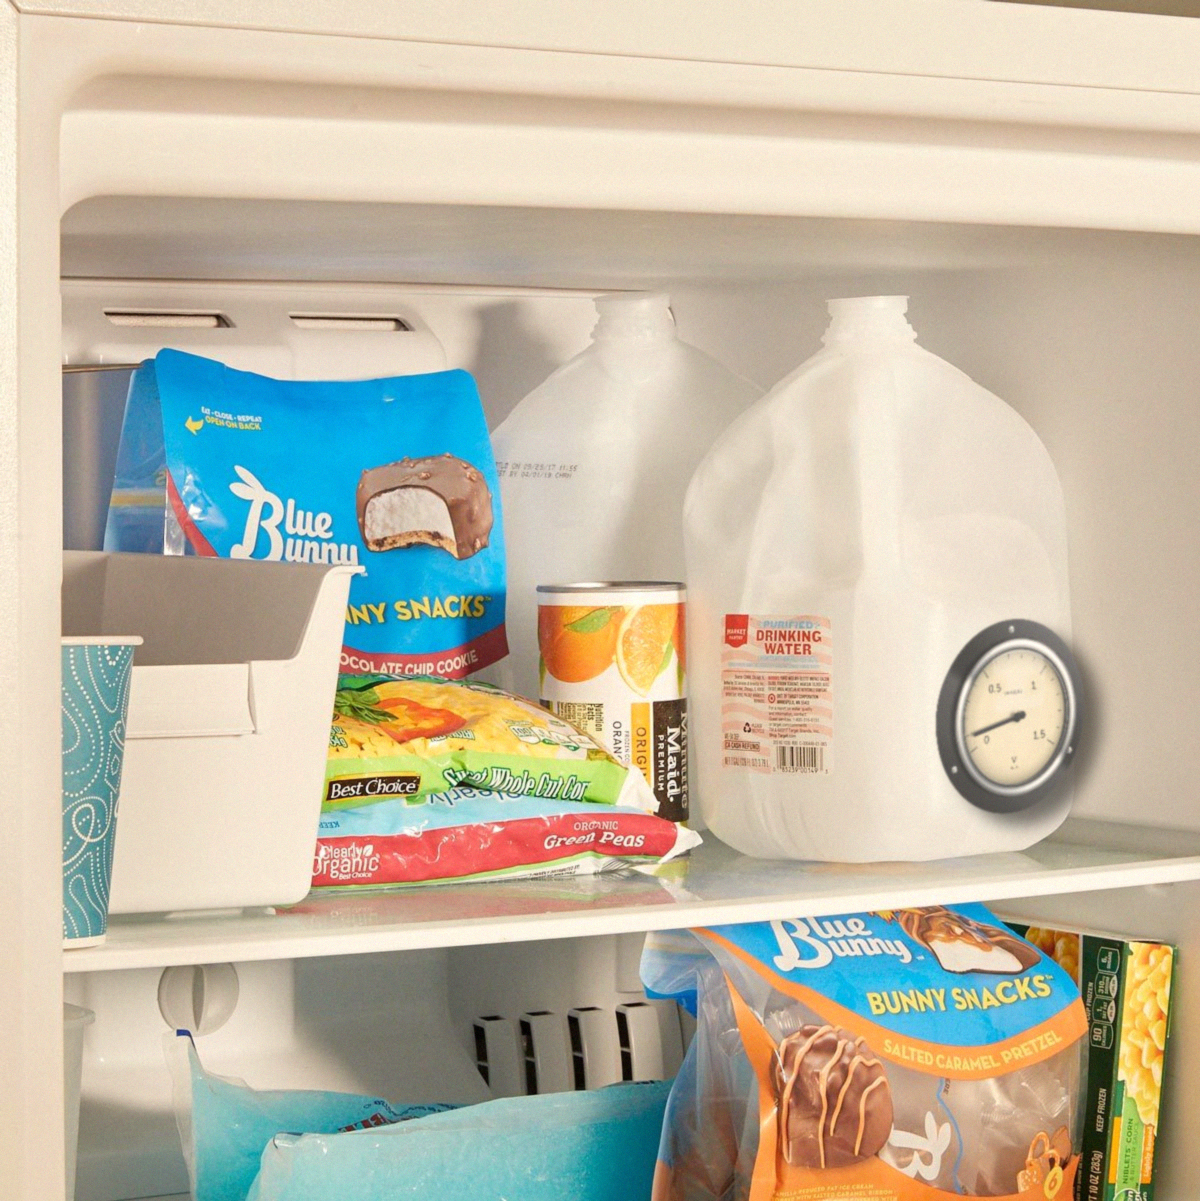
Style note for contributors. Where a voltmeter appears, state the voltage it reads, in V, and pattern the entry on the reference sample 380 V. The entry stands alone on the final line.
0.1 V
